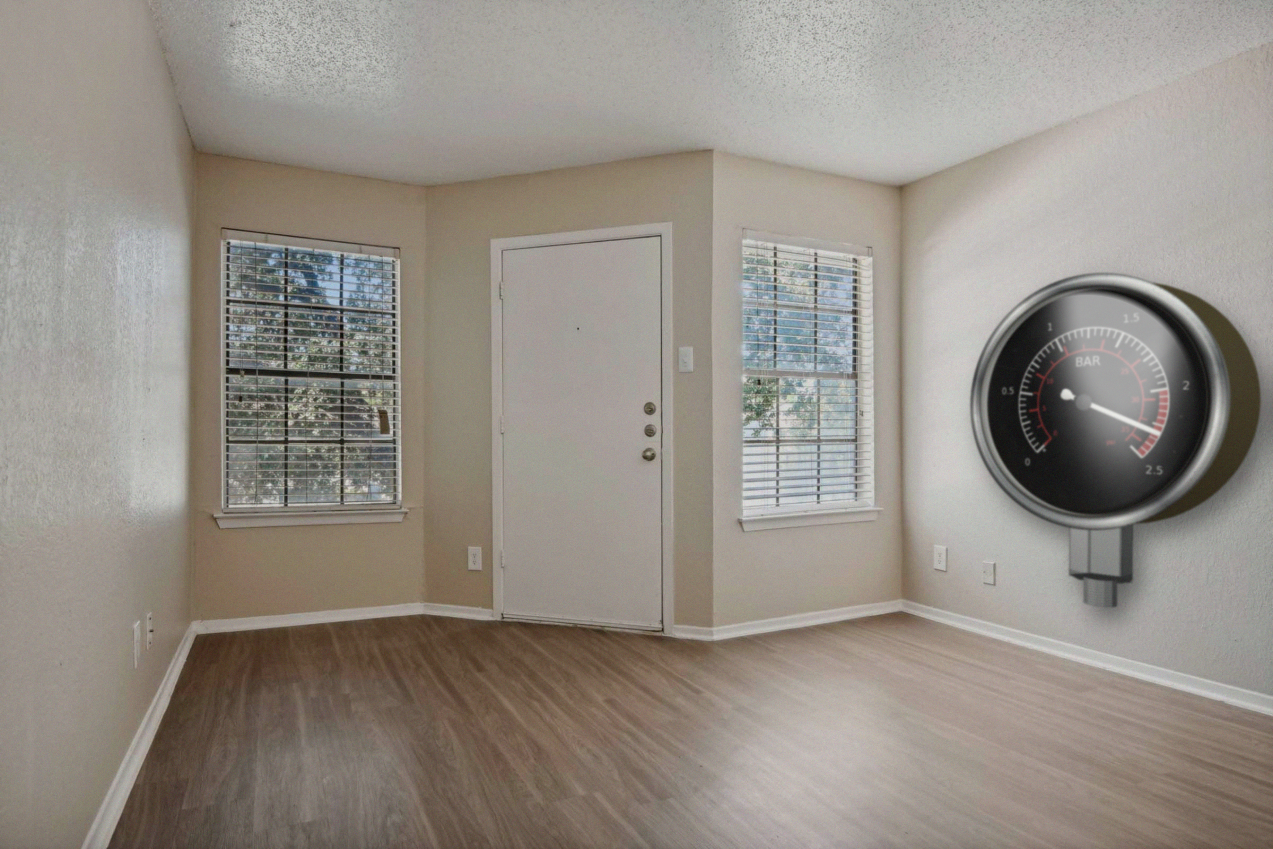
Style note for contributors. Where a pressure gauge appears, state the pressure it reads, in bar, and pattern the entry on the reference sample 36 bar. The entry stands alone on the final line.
2.3 bar
